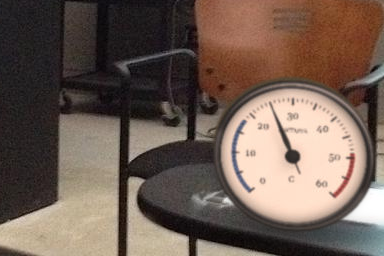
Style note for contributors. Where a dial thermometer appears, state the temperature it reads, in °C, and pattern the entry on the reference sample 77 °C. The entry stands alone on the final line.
25 °C
